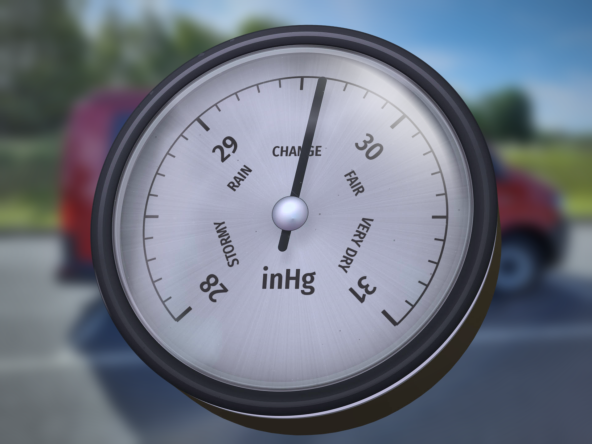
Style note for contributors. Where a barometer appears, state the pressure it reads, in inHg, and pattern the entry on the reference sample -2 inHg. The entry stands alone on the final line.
29.6 inHg
